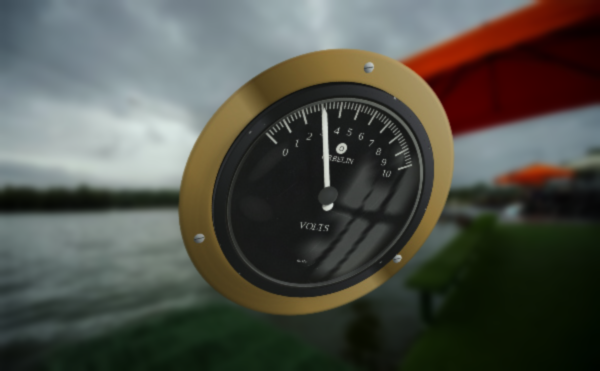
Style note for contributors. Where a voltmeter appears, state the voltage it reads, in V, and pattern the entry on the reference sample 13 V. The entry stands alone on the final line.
3 V
